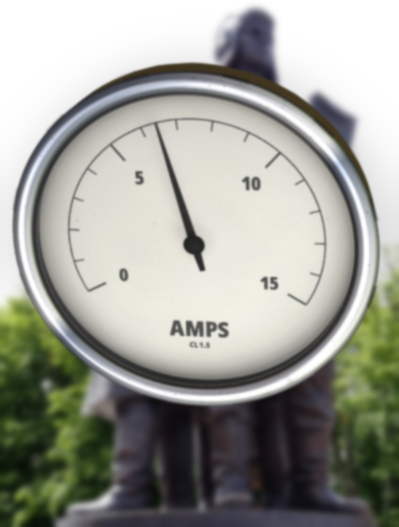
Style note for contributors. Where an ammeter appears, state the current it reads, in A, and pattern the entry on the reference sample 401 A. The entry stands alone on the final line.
6.5 A
